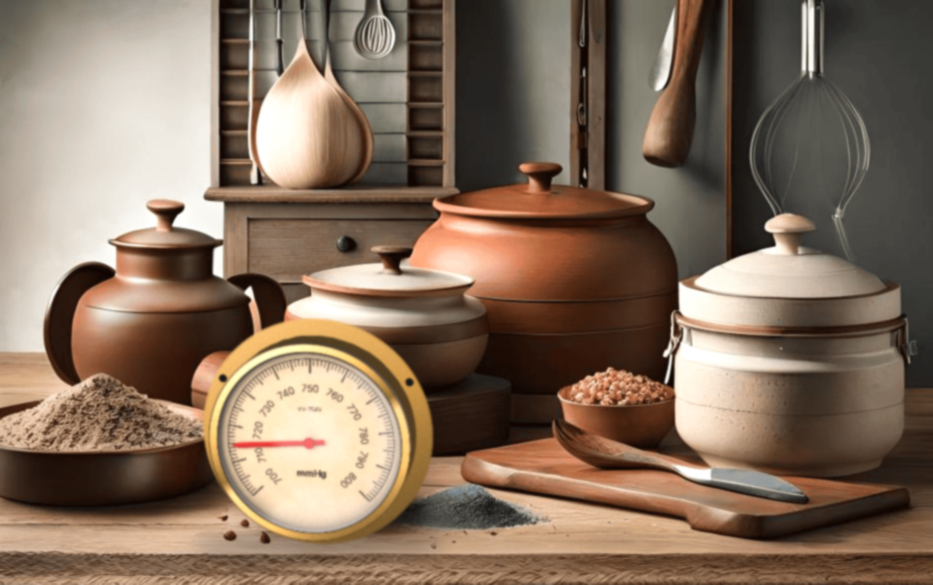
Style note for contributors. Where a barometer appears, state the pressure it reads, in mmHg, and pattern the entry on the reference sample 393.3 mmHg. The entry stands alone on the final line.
715 mmHg
